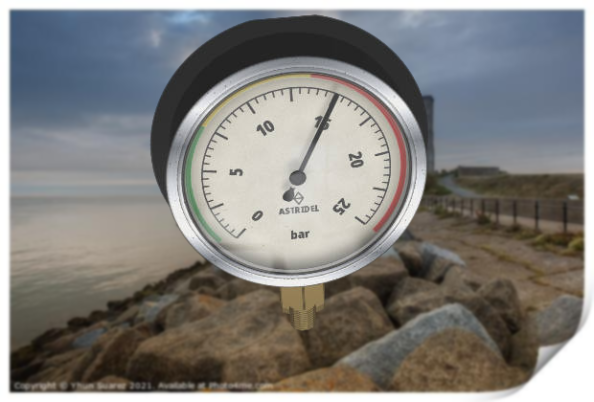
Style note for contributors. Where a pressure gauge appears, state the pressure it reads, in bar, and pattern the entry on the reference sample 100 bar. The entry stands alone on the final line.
15 bar
